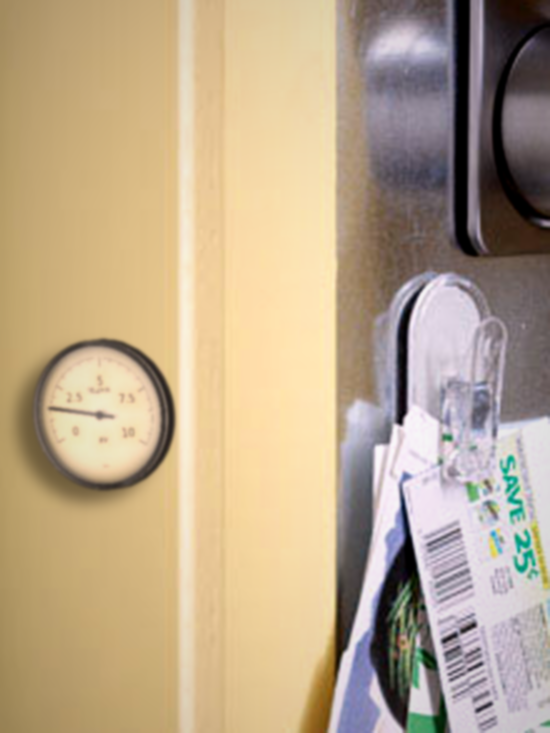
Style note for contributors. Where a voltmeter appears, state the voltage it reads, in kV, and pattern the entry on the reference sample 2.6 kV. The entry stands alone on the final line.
1.5 kV
